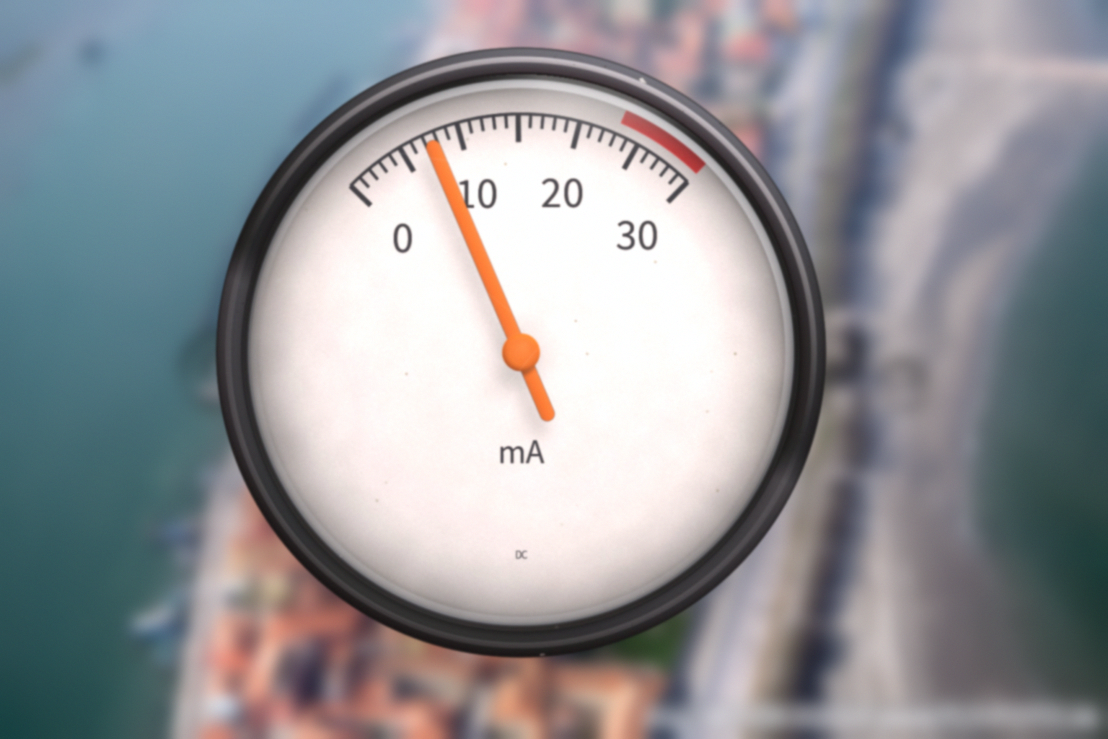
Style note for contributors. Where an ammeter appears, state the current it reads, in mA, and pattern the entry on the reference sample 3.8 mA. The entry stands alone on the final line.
7.5 mA
